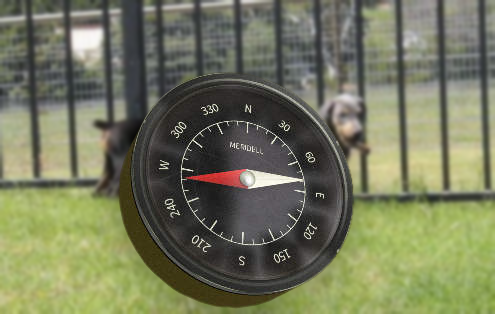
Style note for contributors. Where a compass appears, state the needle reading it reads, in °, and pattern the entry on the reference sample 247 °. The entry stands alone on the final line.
260 °
